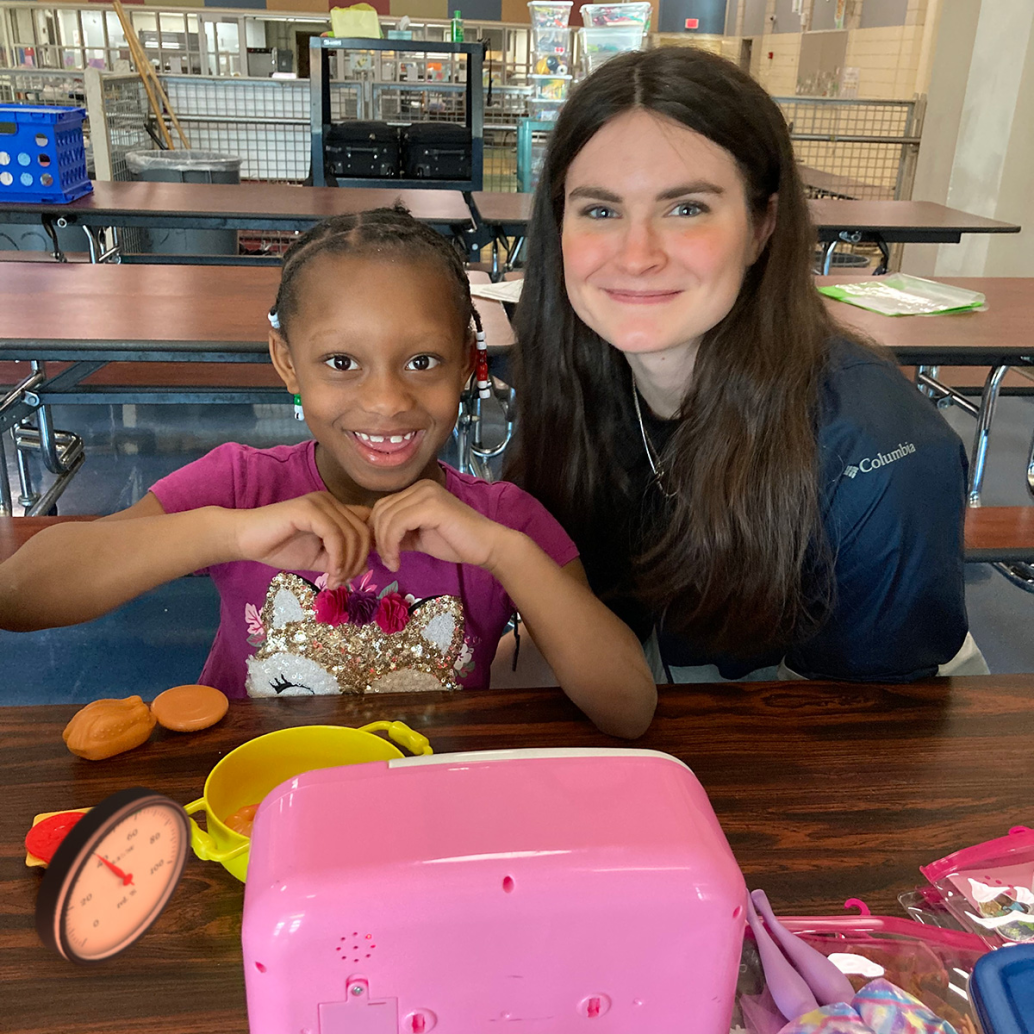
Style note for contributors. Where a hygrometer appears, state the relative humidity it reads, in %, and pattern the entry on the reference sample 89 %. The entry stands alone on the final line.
40 %
